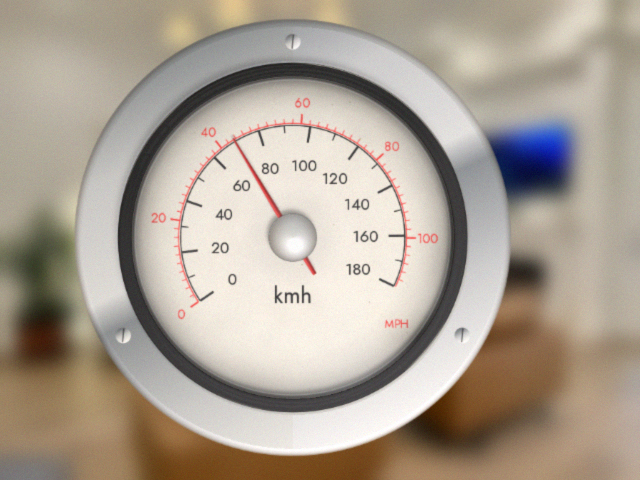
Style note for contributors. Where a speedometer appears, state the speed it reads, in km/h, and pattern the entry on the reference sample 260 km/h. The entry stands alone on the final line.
70 km/h
